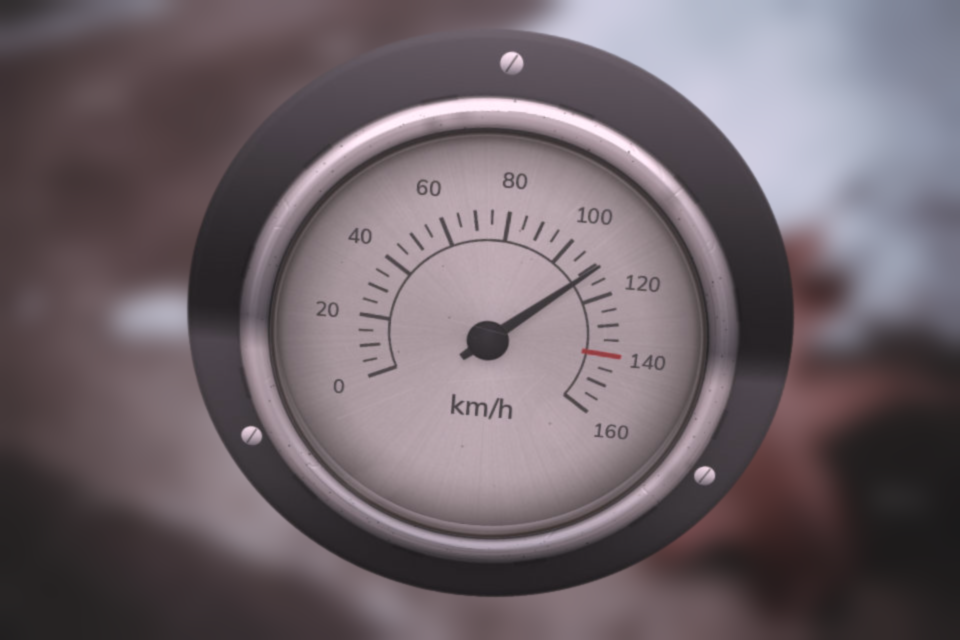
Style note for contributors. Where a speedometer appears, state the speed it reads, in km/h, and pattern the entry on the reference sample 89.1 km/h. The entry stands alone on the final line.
110 km/h
